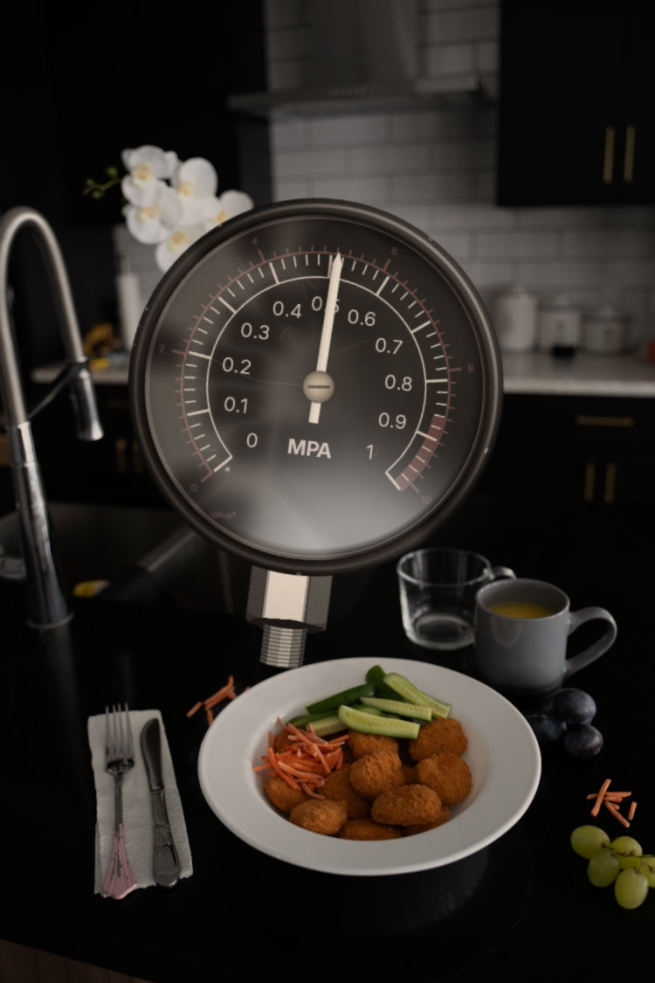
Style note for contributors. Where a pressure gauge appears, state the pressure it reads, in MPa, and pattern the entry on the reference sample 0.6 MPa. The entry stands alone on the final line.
0.51 MPa
